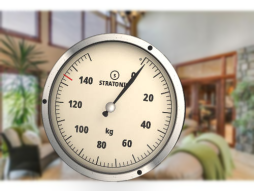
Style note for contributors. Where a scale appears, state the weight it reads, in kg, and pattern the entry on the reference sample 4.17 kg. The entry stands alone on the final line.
2 kg
